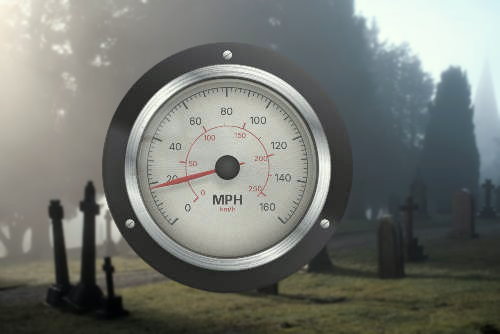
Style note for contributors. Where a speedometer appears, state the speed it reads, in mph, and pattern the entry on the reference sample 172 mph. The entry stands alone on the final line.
18 mph
